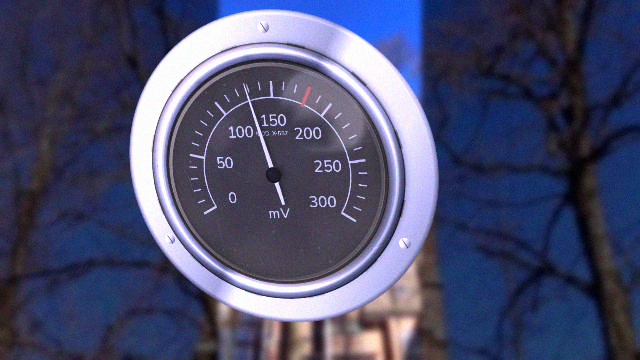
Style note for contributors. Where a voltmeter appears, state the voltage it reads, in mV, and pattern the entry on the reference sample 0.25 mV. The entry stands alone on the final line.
130 mV
